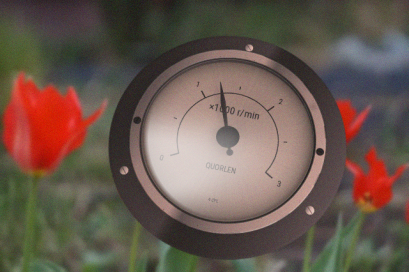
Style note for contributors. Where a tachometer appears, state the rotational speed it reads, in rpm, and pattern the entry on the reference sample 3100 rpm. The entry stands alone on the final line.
1250 rpm
